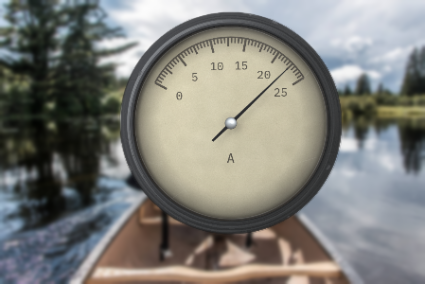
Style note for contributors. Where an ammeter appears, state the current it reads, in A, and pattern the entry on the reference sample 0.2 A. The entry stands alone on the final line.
22.5 A
